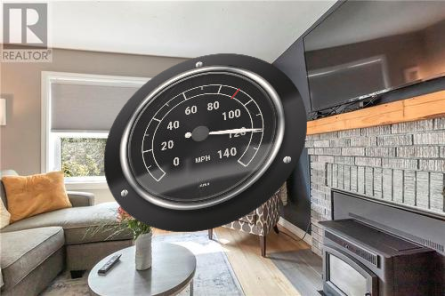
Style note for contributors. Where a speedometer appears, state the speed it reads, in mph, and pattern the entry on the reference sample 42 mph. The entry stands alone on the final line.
120 mph
